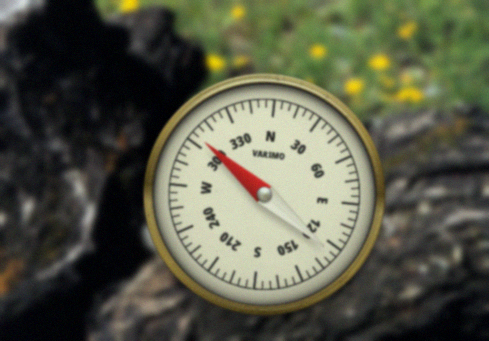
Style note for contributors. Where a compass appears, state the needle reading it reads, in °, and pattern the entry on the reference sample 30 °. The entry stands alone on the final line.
305 °
